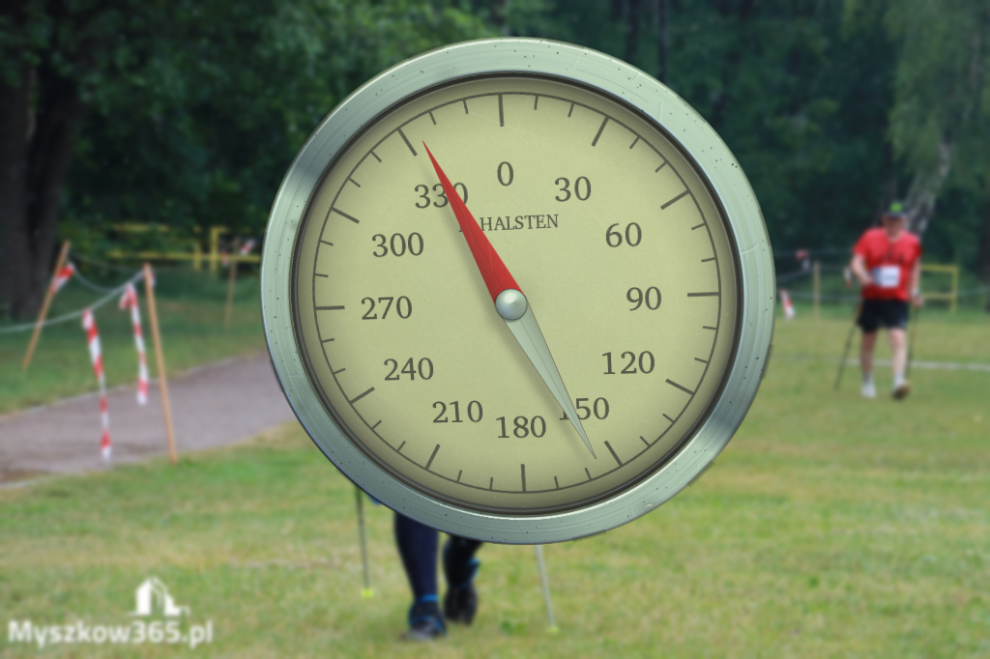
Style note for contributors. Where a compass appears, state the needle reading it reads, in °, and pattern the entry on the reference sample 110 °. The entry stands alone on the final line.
335 °
